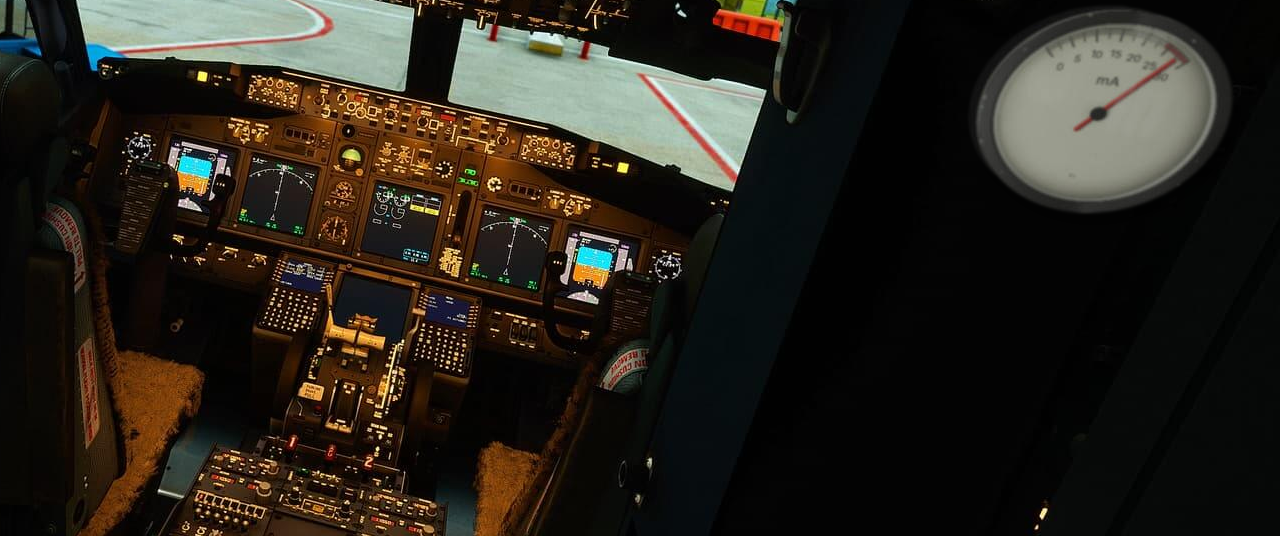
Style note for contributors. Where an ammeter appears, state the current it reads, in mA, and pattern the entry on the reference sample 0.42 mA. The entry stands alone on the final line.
27.5 mA
